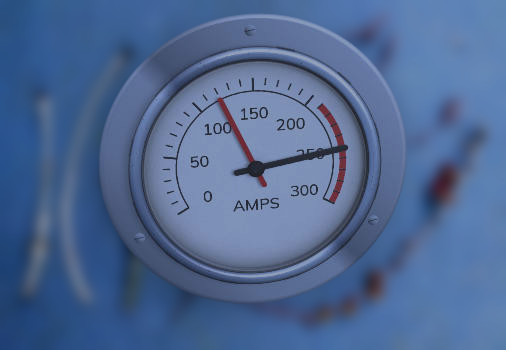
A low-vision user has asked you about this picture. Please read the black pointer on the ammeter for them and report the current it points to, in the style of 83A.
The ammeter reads 250A
